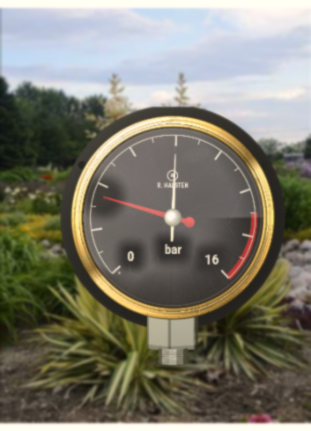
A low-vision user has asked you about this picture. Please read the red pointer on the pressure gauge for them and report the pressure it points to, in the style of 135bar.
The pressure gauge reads 3.5bar
